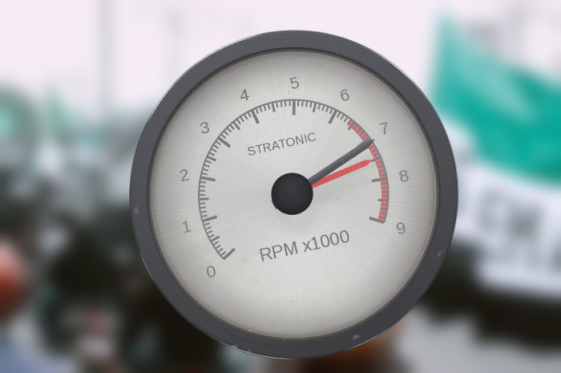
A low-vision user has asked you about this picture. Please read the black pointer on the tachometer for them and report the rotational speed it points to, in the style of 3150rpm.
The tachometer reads 7100rpm
